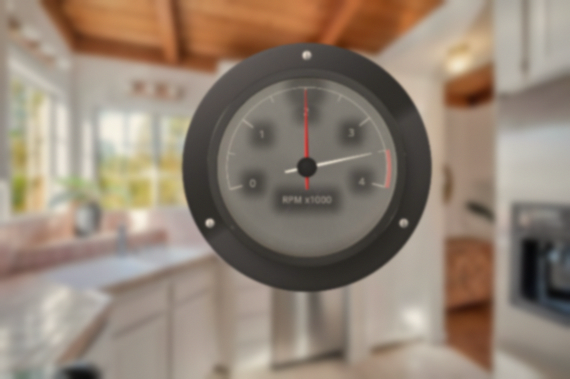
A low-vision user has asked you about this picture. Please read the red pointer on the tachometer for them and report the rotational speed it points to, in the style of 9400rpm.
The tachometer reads 2000rpm
